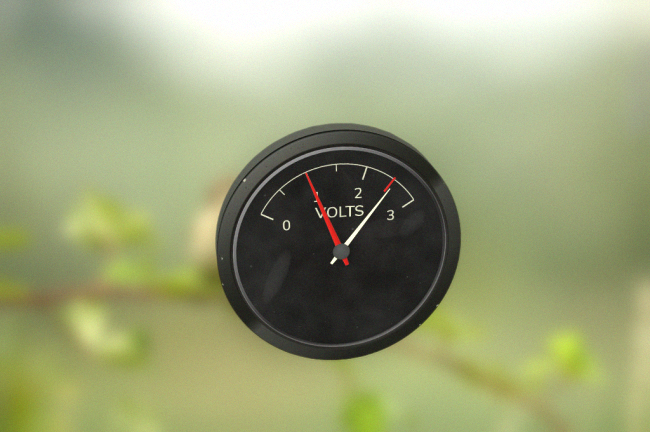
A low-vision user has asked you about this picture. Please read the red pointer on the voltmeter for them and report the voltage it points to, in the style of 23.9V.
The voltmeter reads 1V
